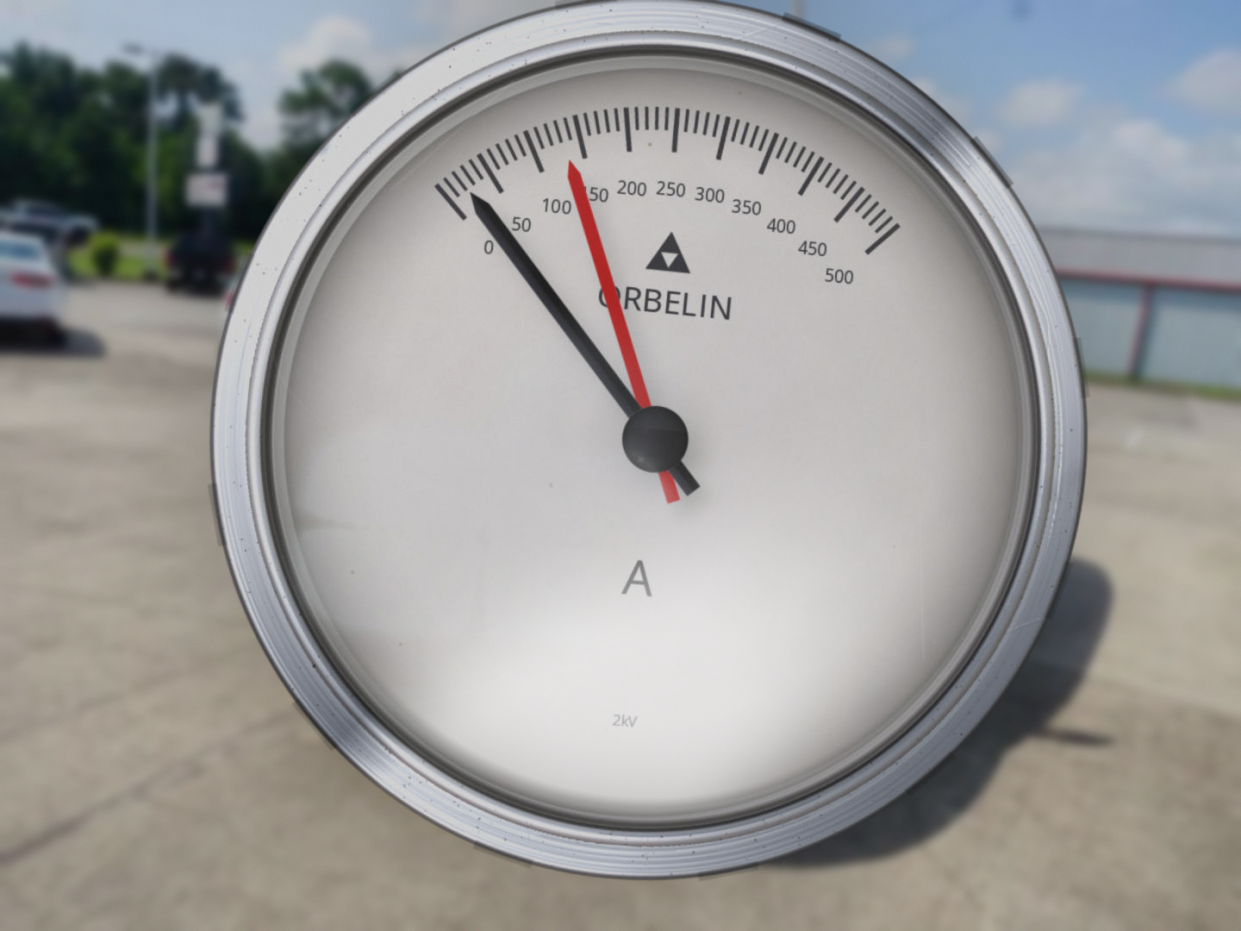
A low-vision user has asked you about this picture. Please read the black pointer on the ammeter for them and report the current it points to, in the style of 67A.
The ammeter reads 20A
